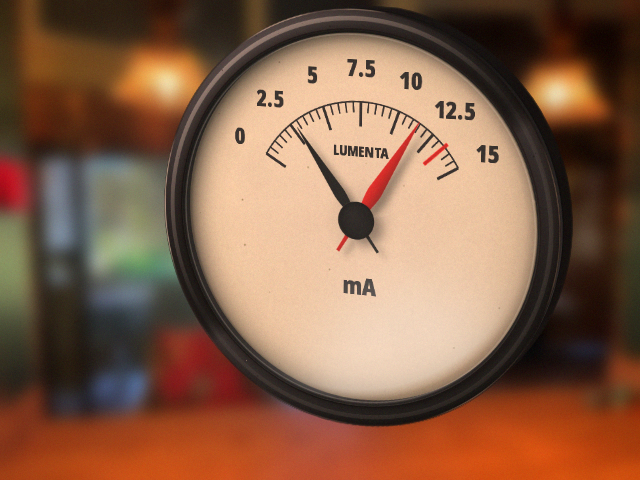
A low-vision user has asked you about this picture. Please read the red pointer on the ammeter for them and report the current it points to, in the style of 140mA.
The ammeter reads 11.5mA
